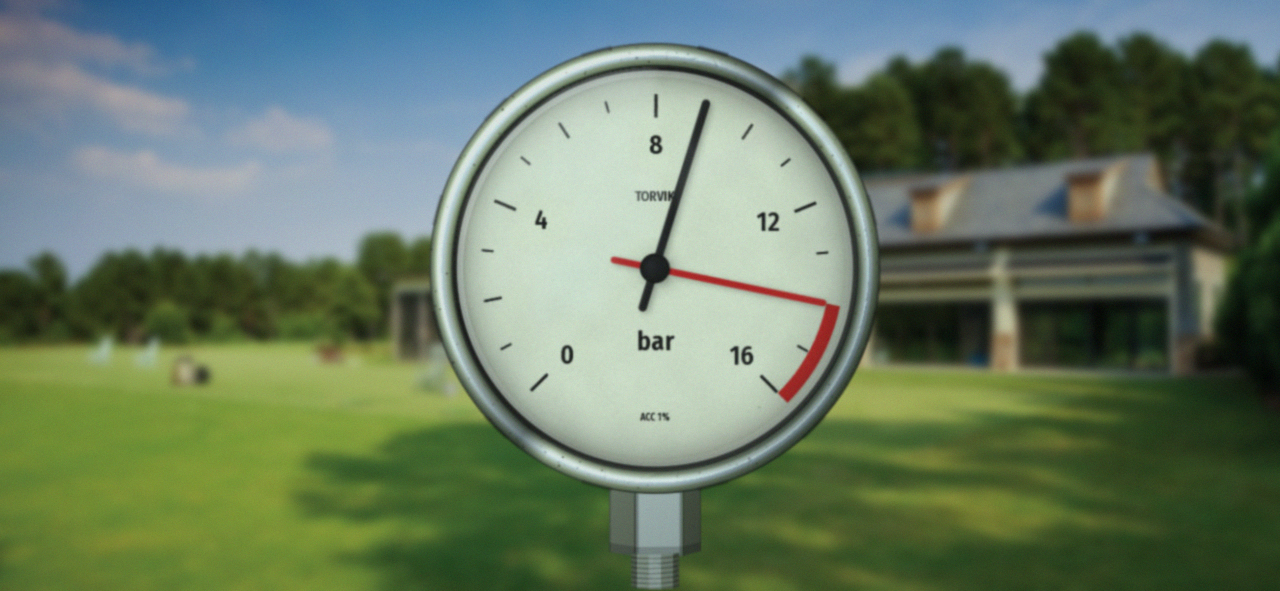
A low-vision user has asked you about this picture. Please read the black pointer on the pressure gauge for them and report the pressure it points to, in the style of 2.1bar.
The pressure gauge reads 9bar
